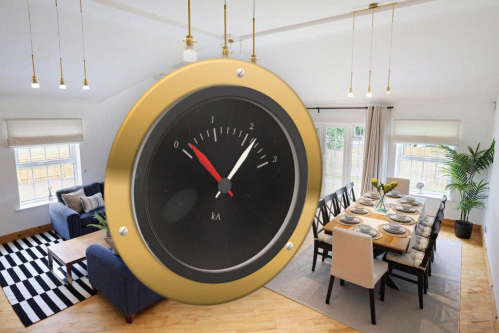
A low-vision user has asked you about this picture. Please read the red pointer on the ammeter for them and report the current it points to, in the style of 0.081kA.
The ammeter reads 0.2kA
